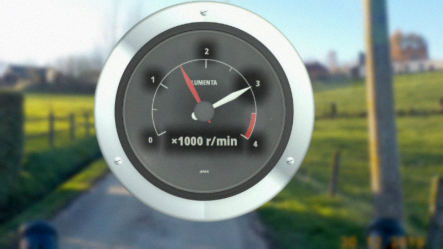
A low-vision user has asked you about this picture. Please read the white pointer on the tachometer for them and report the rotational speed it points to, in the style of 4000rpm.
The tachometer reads 3000rpm
